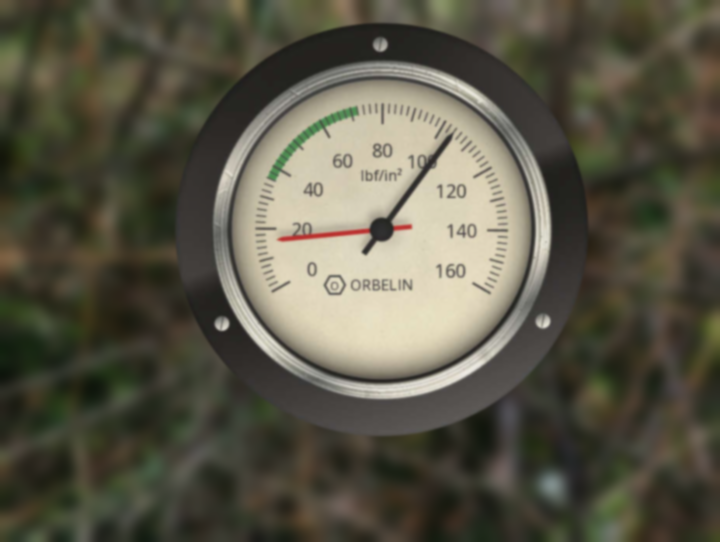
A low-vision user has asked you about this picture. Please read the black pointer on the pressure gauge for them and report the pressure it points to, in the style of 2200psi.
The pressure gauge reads 104psi
